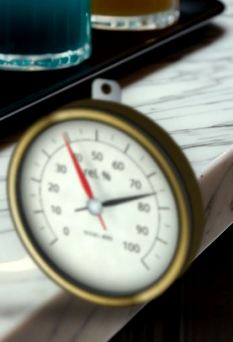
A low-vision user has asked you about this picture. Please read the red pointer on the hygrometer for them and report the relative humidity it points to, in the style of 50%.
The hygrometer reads 40%
